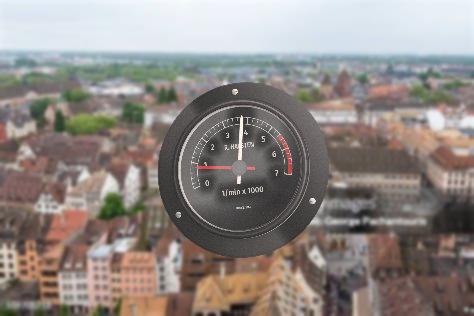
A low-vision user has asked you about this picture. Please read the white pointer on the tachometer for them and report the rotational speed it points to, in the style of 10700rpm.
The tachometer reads 3800rpm
